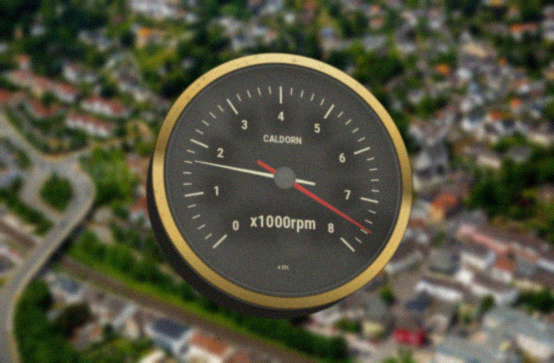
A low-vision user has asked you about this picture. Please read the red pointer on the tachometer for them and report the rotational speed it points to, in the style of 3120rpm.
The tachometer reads 7600rpm
